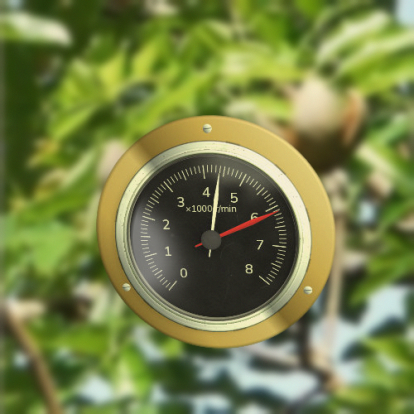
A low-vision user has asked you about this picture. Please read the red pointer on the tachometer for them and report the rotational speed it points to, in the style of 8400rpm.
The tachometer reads 6100rpm
